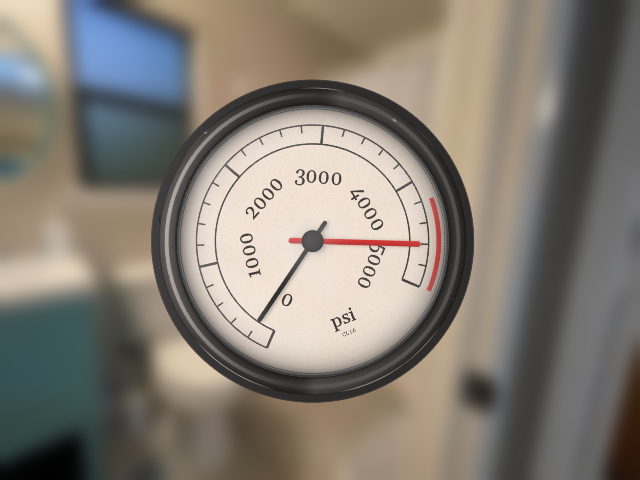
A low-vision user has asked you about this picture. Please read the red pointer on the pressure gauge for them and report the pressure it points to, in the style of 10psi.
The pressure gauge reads 4600psi
